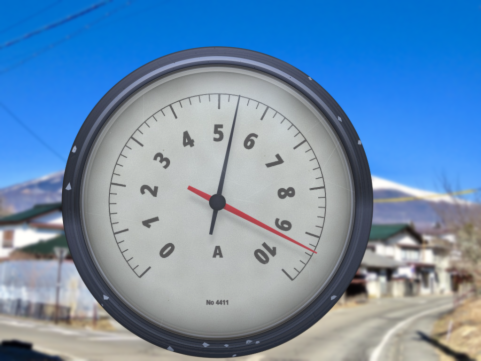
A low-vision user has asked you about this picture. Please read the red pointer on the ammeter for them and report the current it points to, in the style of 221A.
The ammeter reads 9.3A
